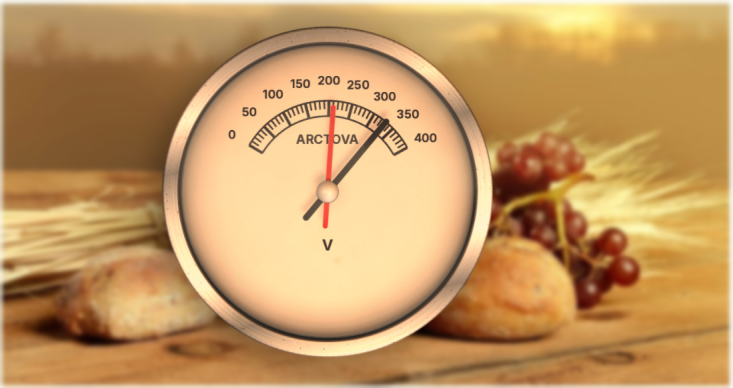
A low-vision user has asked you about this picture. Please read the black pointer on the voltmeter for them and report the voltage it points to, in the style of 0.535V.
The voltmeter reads 330V
